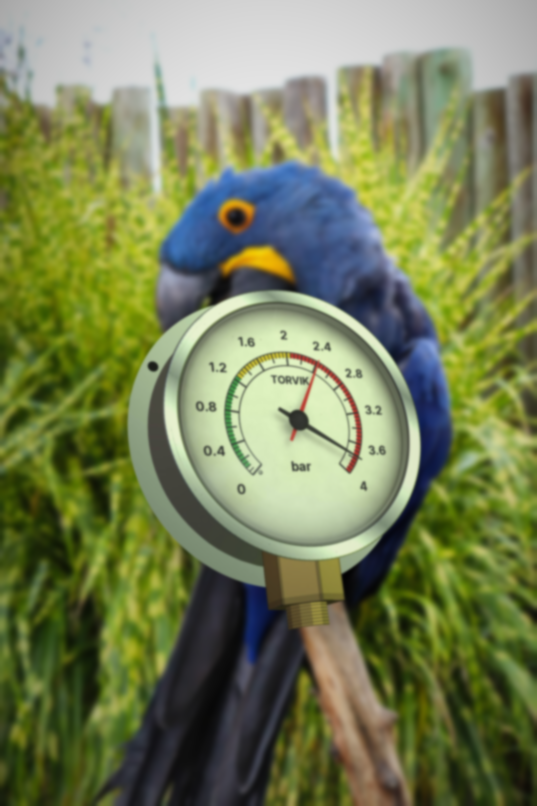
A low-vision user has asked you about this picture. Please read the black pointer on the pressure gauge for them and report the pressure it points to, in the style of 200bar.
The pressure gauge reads 3.8bar
